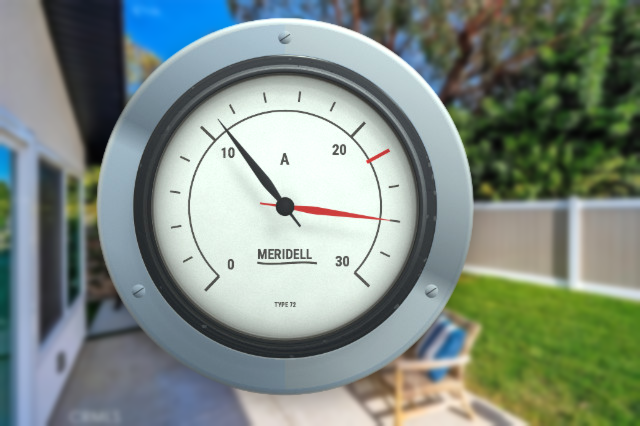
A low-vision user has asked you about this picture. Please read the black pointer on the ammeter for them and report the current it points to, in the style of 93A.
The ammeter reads 11A
